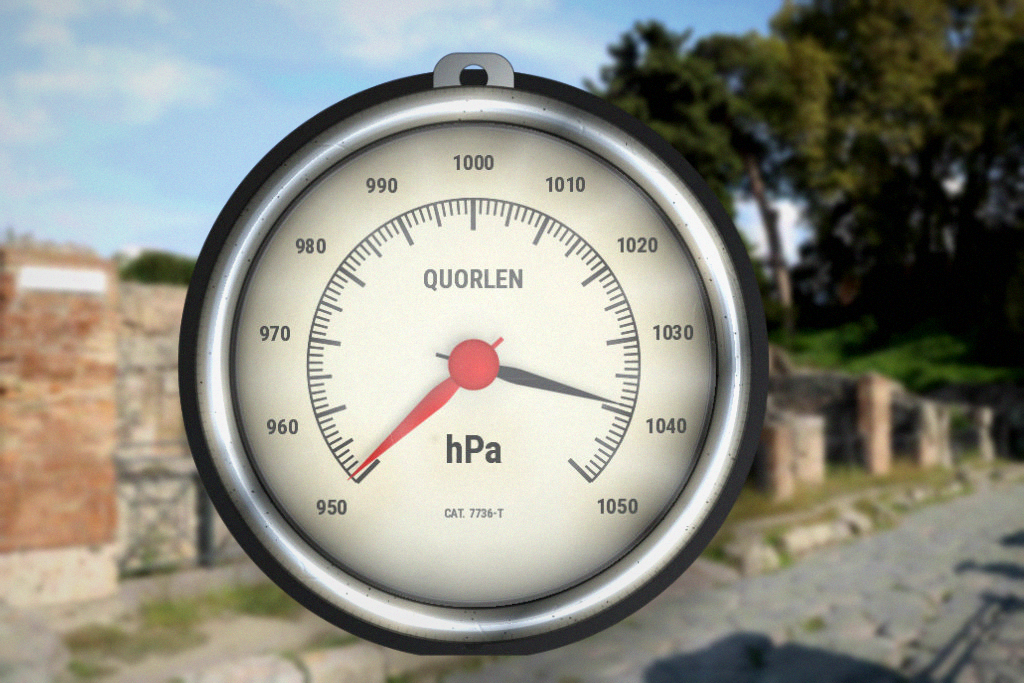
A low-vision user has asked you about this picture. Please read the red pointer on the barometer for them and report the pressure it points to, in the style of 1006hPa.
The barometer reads 951hPa
